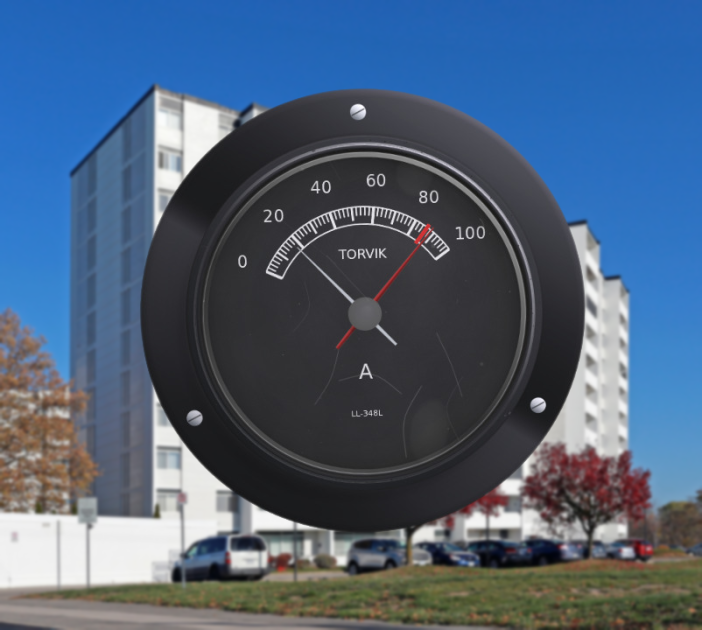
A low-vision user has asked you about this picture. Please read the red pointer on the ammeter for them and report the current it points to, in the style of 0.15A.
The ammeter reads 88A
